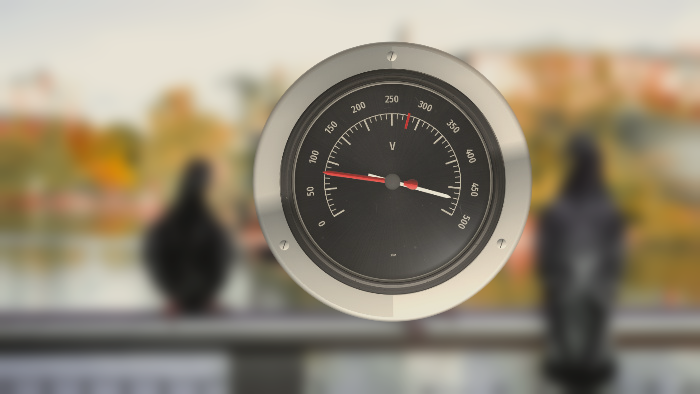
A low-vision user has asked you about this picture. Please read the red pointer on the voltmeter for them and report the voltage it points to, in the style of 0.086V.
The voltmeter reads 80V
